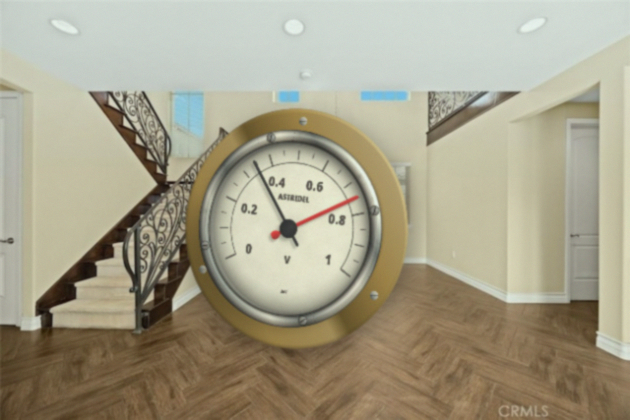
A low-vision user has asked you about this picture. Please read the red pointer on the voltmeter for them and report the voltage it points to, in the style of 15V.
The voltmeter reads 0.75V
